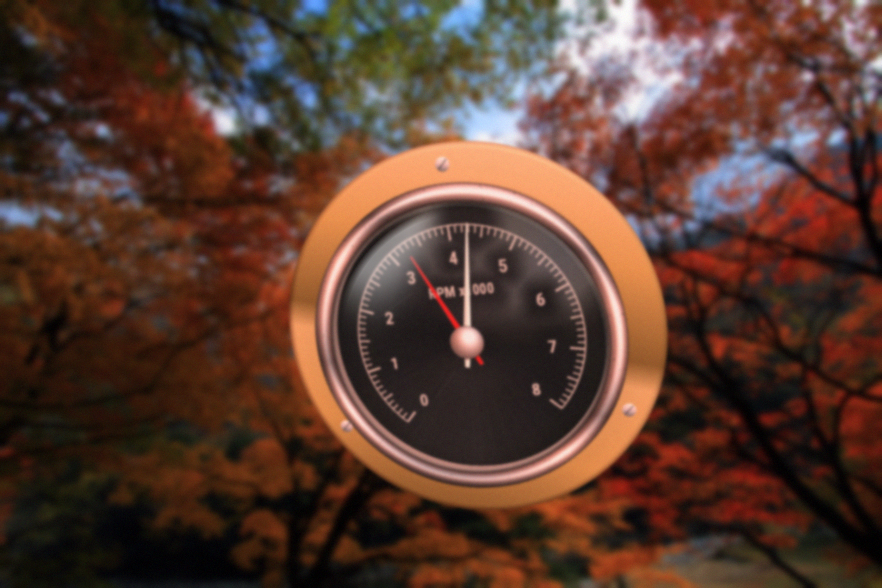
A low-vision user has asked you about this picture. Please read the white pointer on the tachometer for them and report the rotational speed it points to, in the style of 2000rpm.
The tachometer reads 4300rpm
